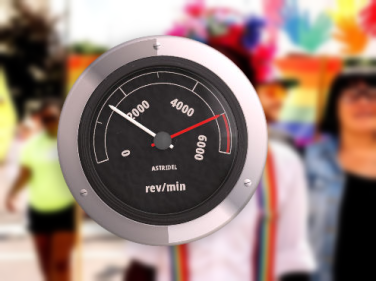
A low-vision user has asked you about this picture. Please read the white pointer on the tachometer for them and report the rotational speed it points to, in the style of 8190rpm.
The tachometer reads 1500rpm
